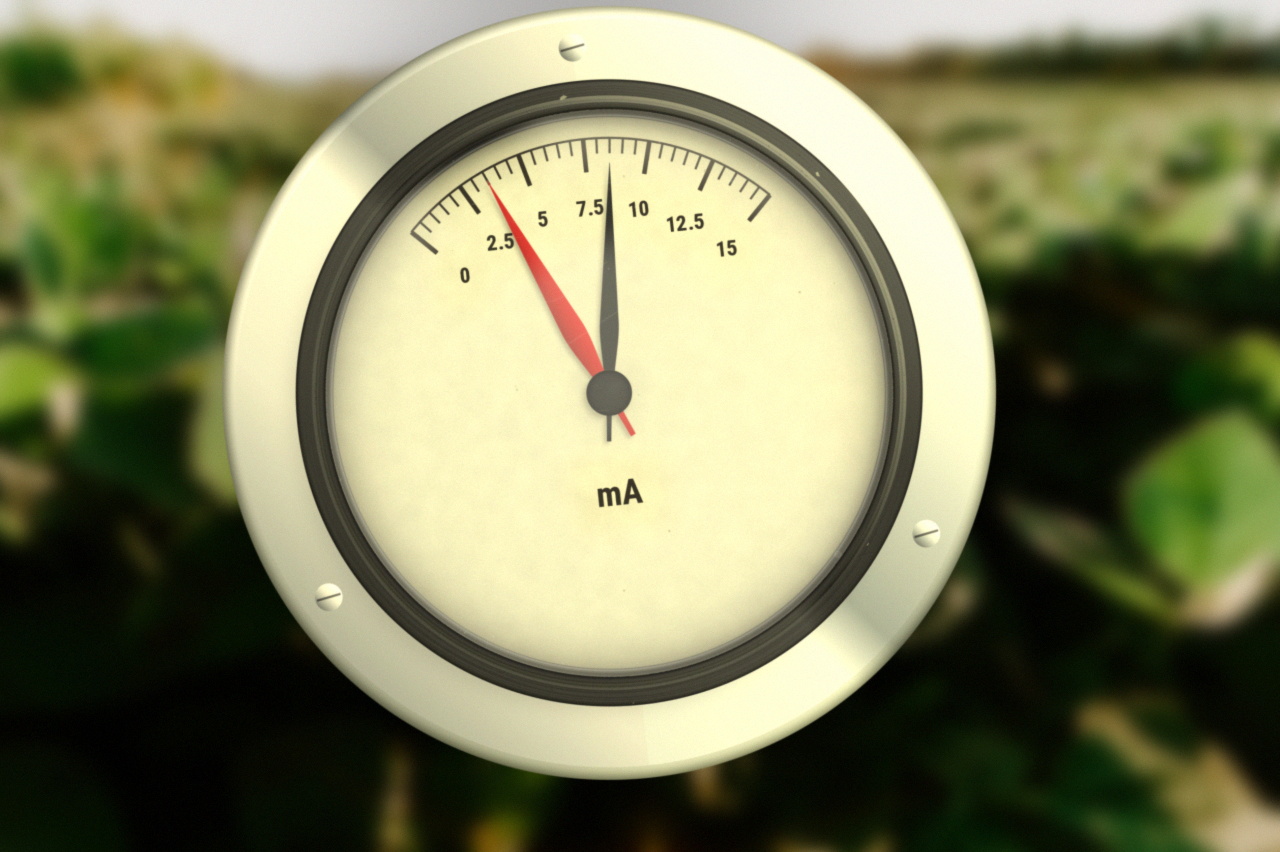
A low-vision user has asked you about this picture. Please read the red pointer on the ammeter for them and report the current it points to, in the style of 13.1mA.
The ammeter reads 3.5mA
